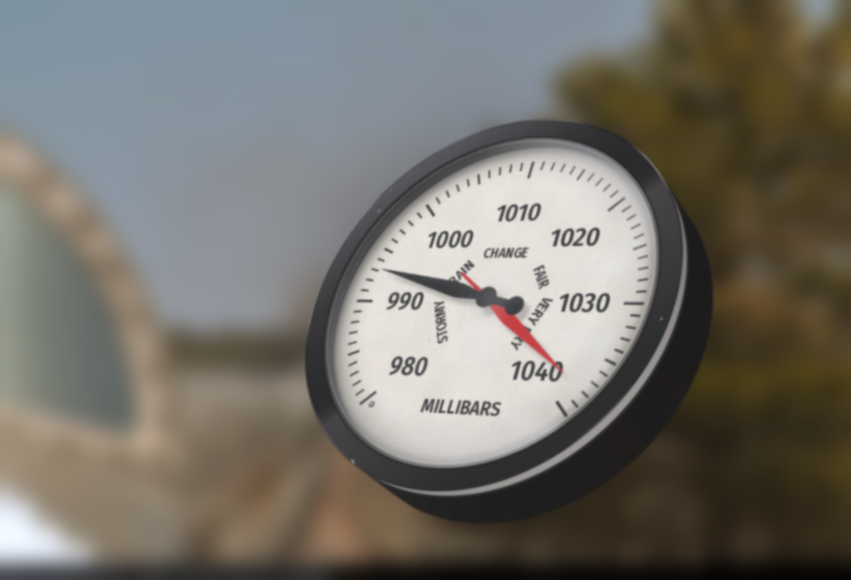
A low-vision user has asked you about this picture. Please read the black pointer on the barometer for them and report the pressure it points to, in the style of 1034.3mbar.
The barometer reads 993mbar
